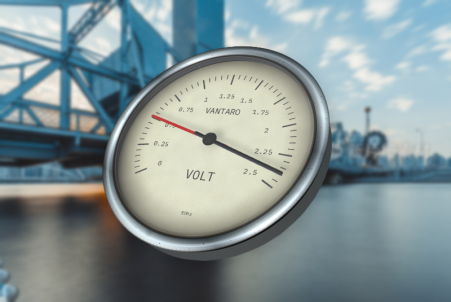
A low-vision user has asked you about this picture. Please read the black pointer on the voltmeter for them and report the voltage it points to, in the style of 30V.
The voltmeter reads 2.4V
